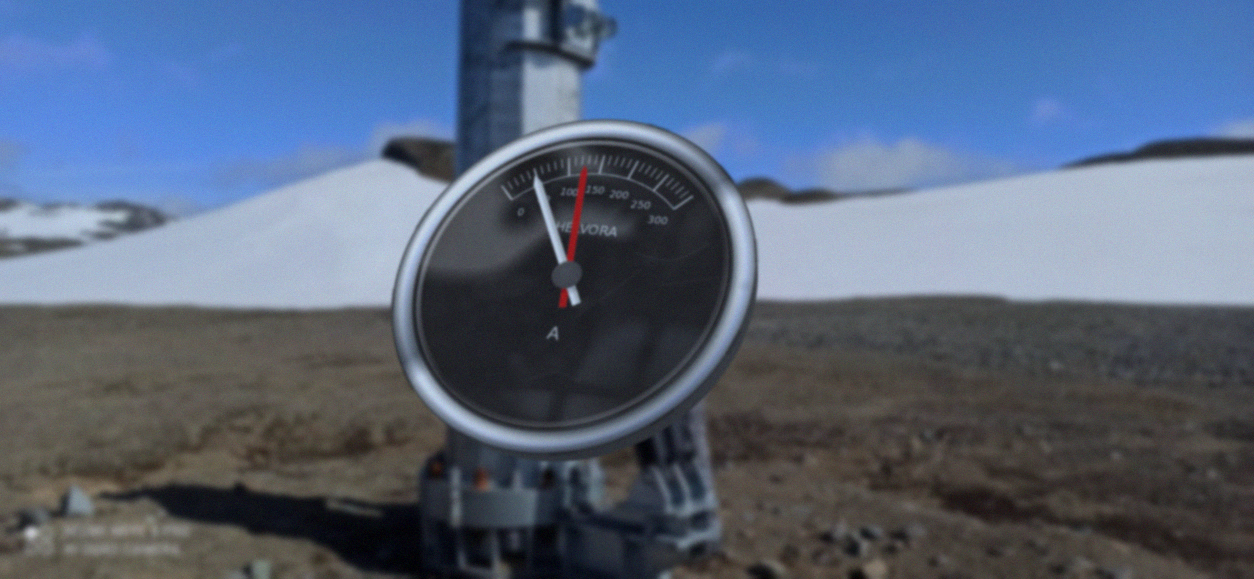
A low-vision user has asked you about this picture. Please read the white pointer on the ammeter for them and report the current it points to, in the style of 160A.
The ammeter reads 50A
